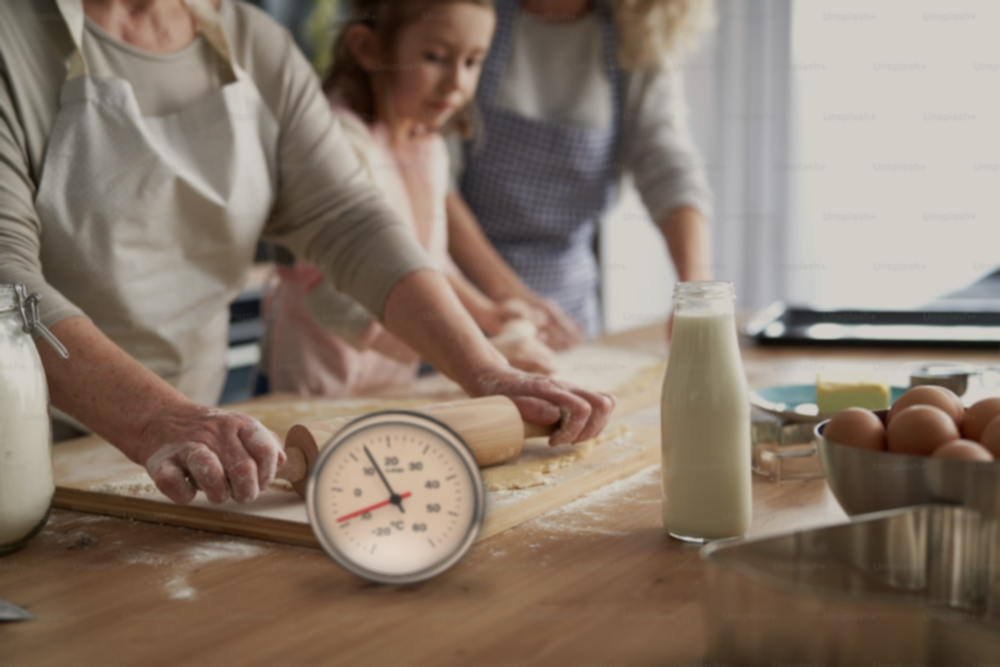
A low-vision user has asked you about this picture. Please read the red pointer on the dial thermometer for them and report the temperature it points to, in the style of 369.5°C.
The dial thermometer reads -8°C
